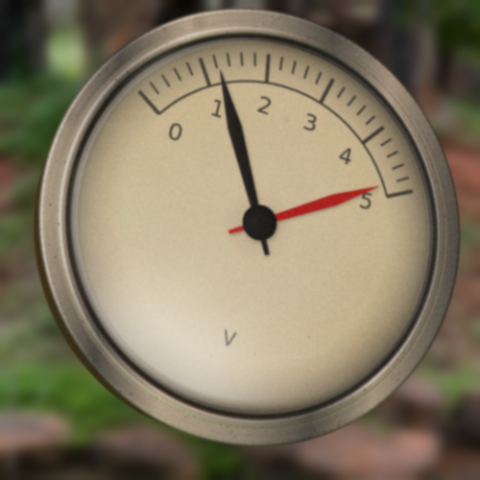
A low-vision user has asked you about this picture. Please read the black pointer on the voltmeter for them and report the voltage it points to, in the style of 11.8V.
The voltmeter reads 1.2V
